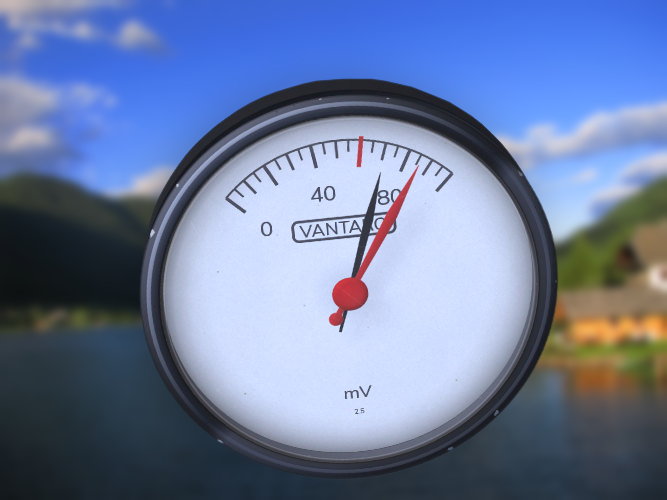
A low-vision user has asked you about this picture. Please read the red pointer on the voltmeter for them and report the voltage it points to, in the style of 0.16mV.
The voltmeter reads 85mV
